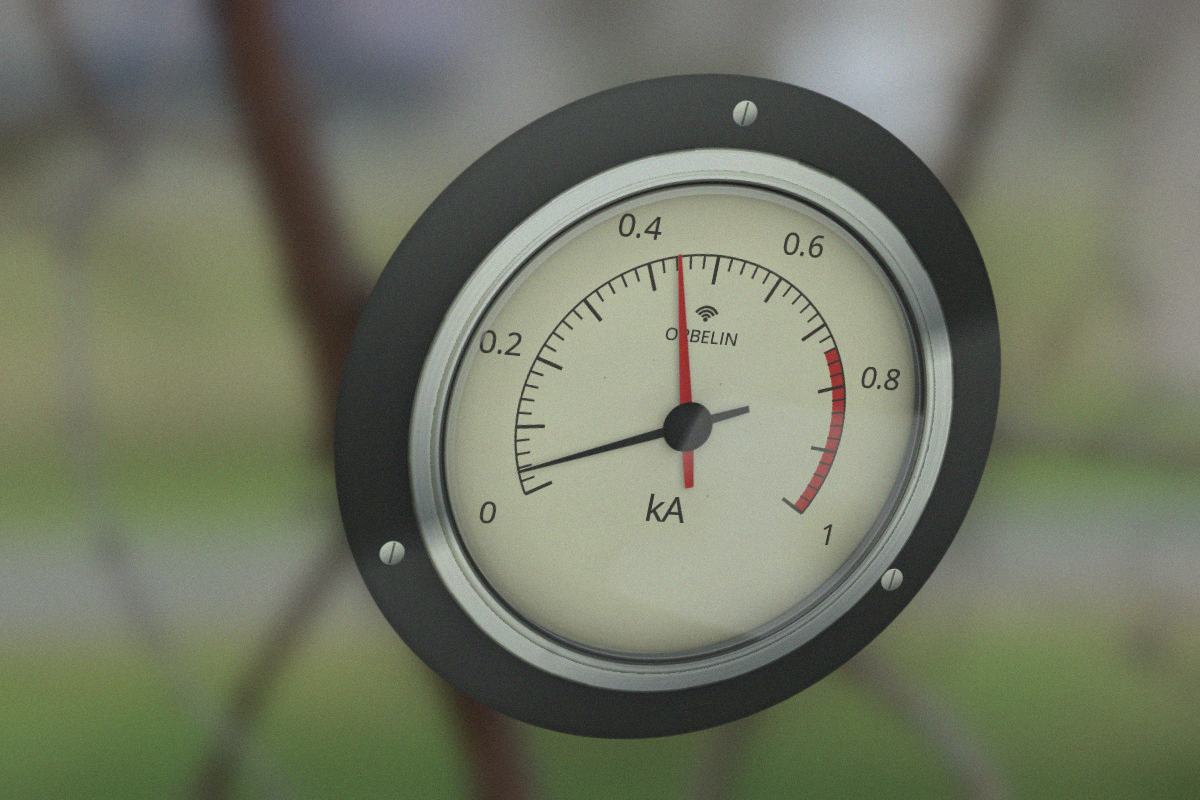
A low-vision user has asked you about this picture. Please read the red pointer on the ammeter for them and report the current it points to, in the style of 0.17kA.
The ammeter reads 0.44kA
